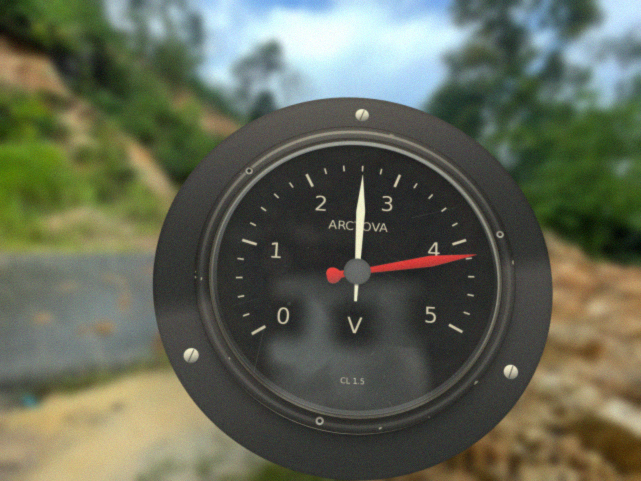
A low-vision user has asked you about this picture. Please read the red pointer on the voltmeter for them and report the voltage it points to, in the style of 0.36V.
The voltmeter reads 4.2V
